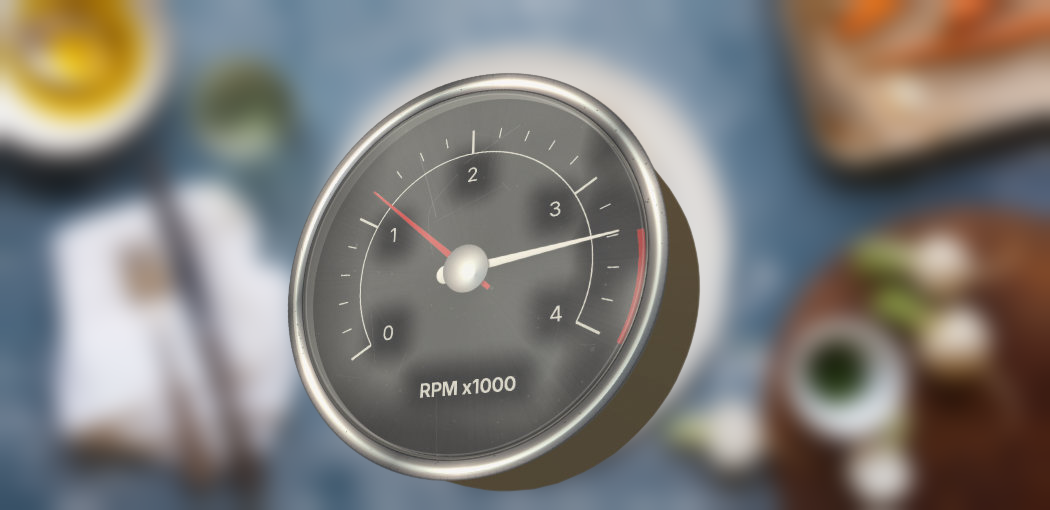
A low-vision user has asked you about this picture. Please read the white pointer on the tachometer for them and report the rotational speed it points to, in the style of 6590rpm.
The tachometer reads 3400rpm
